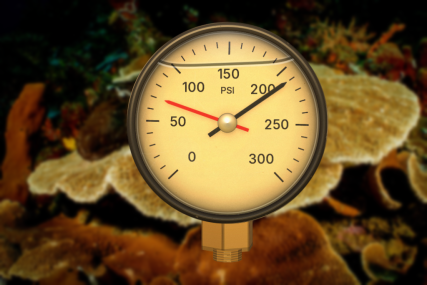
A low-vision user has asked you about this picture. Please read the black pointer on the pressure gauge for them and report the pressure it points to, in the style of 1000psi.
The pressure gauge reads 210psi
